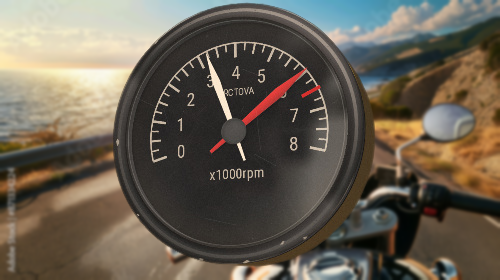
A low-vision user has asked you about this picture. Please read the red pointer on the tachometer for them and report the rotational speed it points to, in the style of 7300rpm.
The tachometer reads 6000rpm
